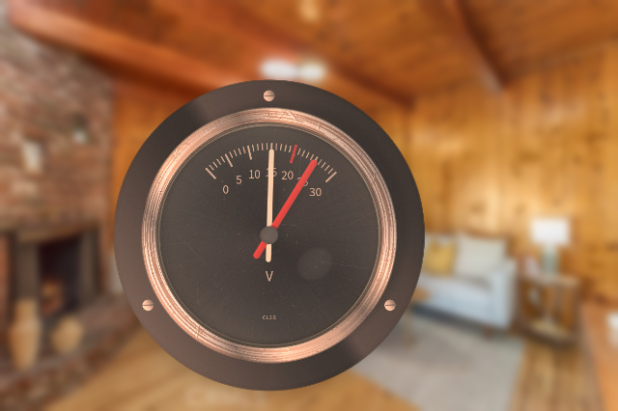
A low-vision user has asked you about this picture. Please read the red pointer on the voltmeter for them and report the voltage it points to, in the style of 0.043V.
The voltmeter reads 25V
